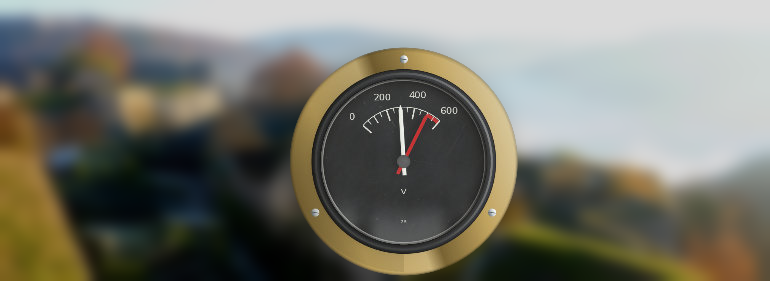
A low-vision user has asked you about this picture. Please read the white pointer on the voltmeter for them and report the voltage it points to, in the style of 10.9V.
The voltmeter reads 300V
